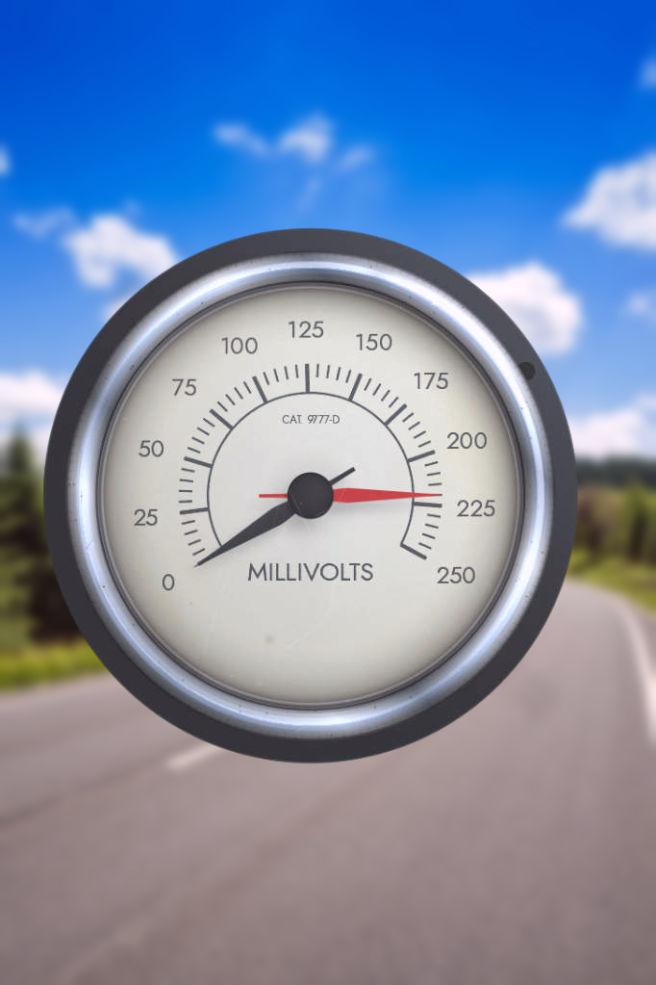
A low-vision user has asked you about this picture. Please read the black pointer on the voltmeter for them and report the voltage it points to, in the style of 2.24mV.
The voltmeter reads 0mV
